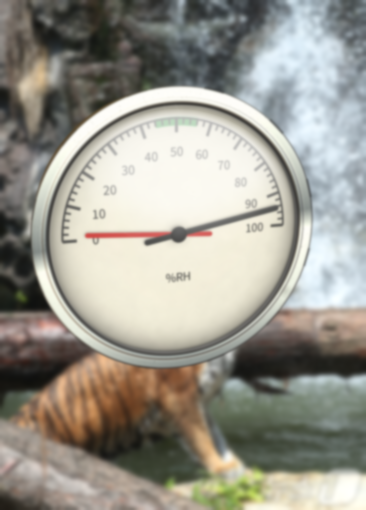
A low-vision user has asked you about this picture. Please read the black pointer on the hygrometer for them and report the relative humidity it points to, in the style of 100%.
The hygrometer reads 94%
